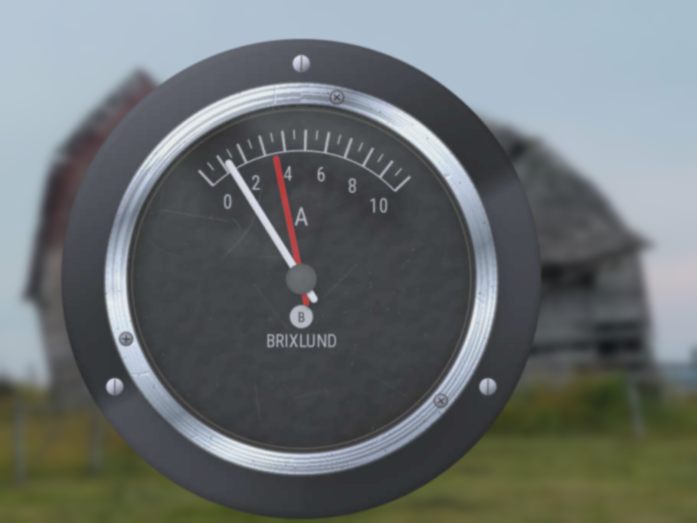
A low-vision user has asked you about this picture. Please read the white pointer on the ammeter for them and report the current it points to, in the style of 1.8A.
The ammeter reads 1.25A
